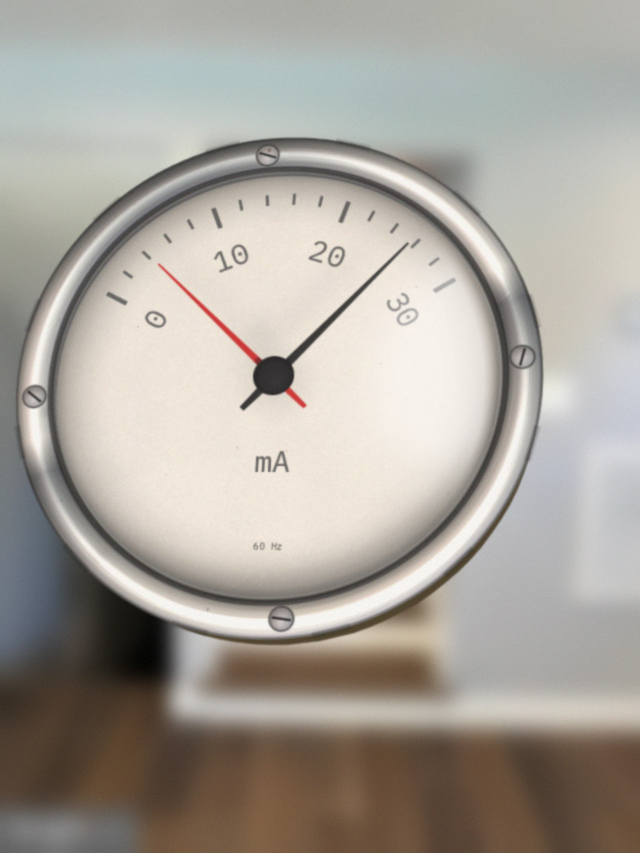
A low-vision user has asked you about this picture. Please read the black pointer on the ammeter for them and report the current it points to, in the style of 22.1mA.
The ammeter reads 26mA
